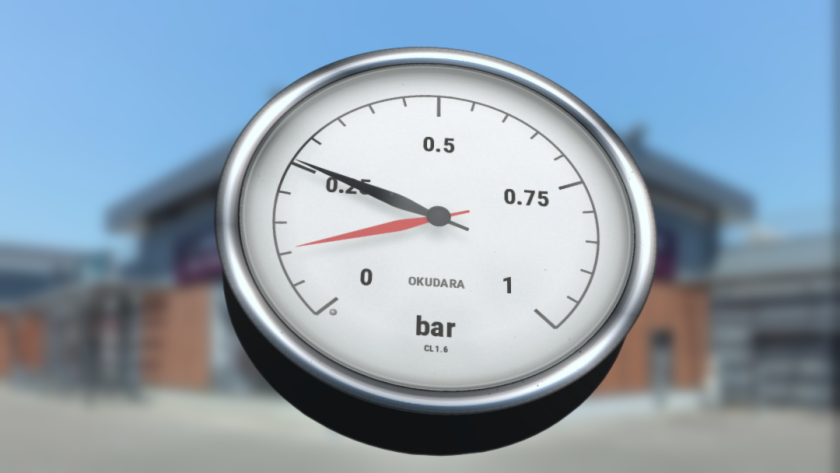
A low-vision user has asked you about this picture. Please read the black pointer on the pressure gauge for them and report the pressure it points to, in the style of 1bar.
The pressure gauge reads 0.25bar
